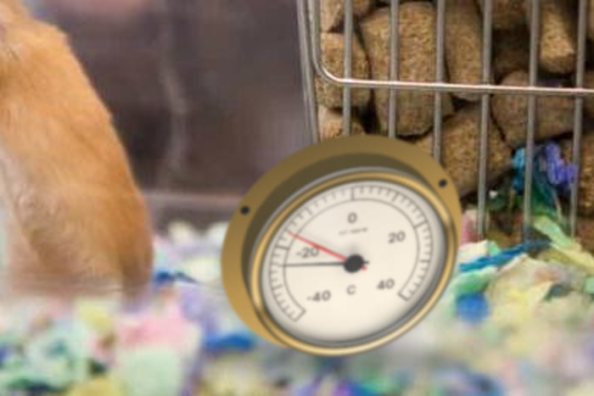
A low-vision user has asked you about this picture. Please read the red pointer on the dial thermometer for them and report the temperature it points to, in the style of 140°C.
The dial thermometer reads -16°C
